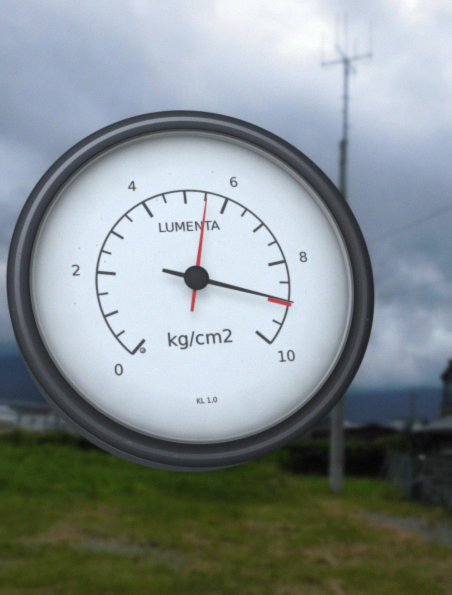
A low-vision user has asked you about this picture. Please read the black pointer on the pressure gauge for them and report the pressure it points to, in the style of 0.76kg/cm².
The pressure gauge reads 9kg/cm²
